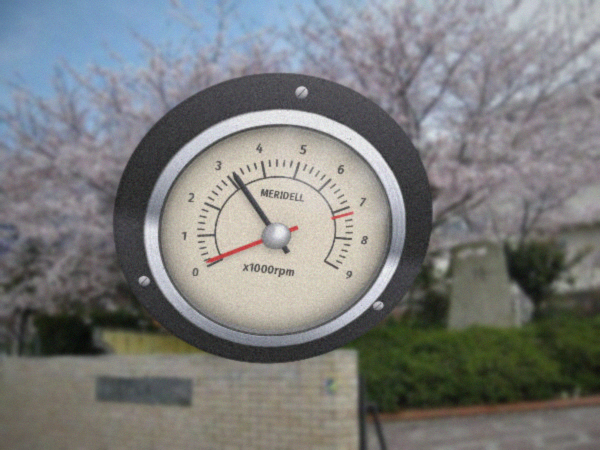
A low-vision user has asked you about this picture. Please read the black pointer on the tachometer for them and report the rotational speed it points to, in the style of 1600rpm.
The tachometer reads 3200rpm
